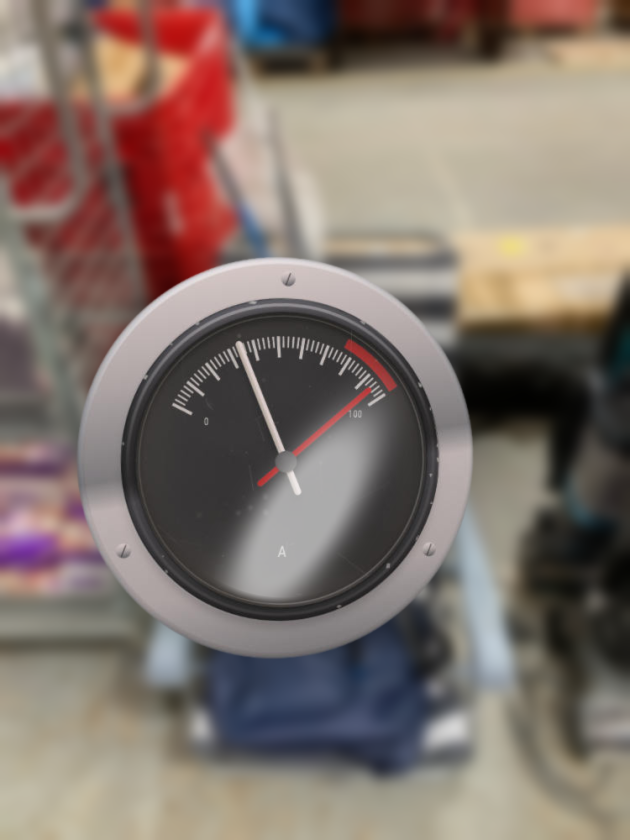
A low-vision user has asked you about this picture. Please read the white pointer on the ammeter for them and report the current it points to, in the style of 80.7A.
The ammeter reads 34A
